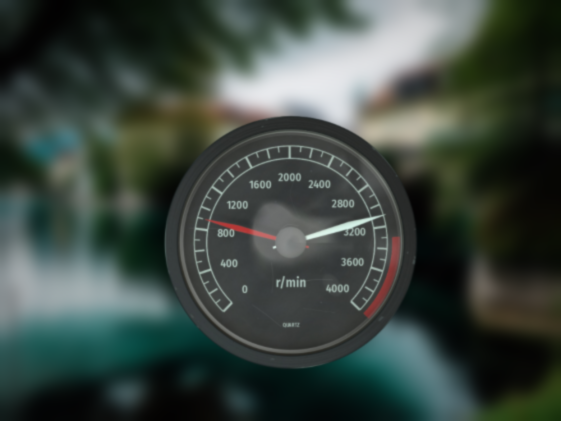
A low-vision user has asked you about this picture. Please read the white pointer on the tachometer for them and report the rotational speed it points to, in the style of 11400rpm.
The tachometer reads 3100rpm
